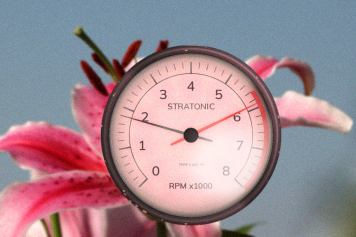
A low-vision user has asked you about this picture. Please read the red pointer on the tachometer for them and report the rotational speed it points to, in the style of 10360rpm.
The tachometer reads 5900rpm
